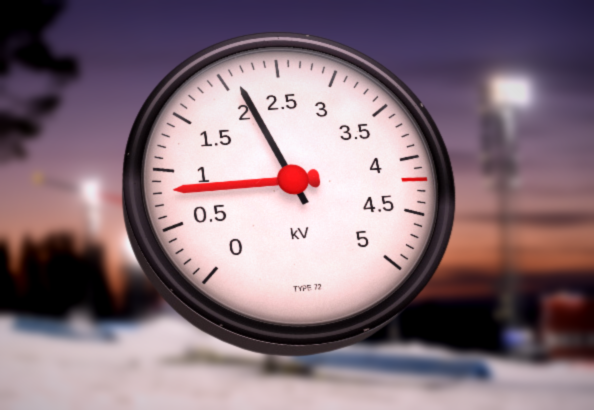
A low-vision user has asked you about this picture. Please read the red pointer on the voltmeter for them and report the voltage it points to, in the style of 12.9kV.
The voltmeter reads 0.8kV
